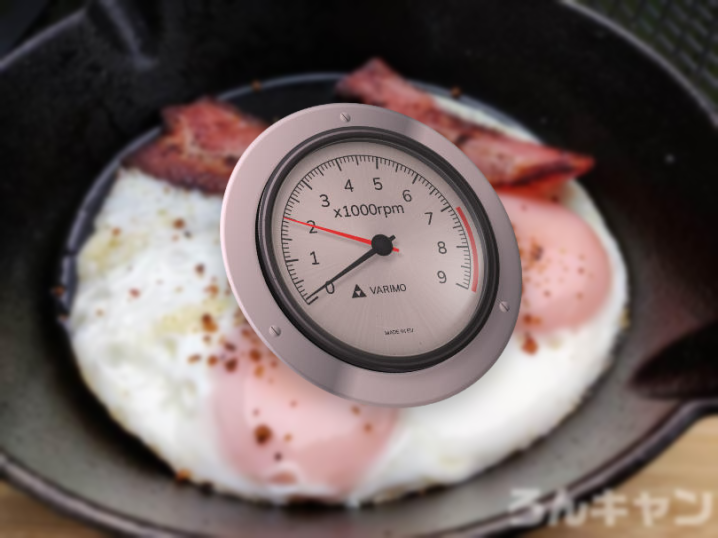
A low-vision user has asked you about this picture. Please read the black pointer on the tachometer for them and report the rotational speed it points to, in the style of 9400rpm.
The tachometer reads 100rpm
